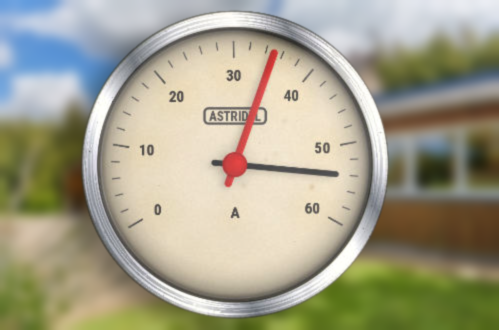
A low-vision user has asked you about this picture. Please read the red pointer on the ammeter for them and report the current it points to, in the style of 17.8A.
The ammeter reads 35A
